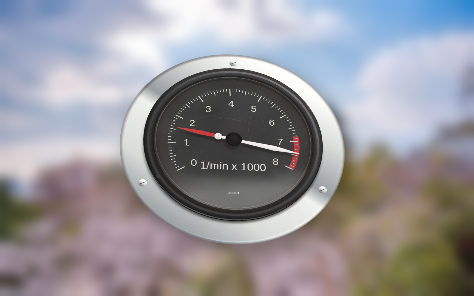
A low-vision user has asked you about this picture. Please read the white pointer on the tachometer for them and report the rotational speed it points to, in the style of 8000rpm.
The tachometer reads 7500rpm
